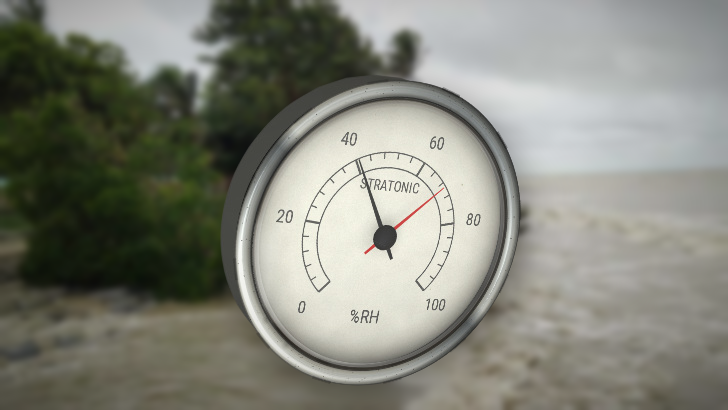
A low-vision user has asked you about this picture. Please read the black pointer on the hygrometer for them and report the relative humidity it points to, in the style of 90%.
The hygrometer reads 40%
